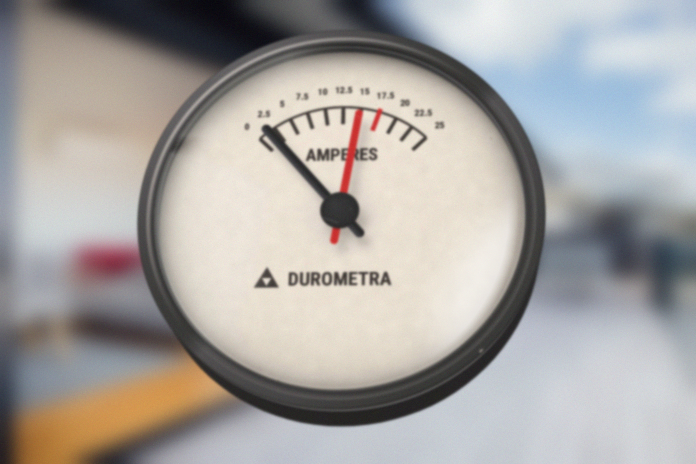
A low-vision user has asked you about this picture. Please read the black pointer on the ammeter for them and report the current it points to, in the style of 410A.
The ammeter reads 1.25A
